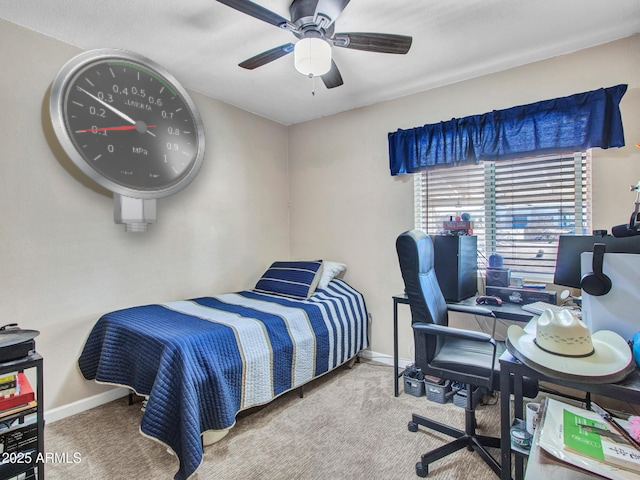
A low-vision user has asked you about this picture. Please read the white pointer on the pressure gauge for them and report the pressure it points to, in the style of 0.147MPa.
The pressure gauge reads 0.25MPa
